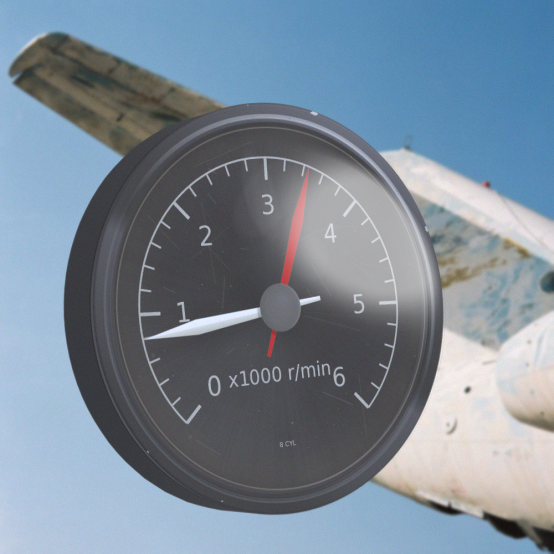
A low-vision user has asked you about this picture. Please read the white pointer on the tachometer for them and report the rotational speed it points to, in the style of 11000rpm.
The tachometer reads 800rpm
